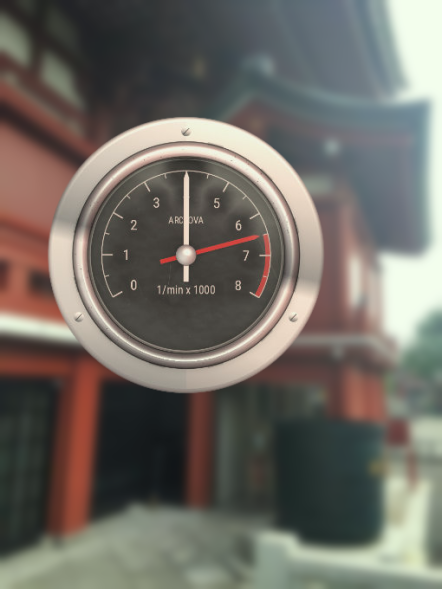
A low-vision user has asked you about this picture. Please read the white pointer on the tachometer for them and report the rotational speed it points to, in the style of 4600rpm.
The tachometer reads 4000rpm
